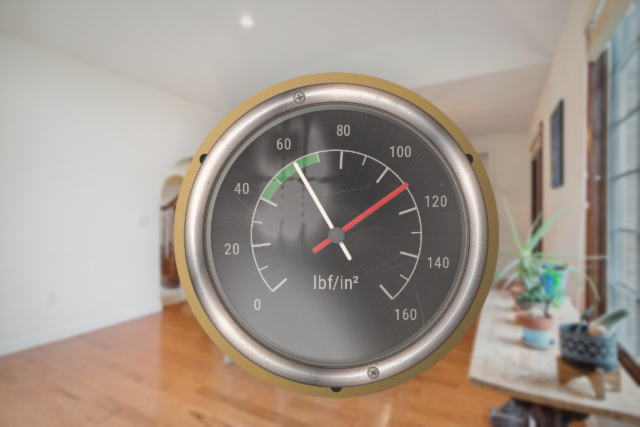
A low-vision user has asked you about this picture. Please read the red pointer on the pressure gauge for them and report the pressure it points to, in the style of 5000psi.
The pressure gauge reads 110psi
